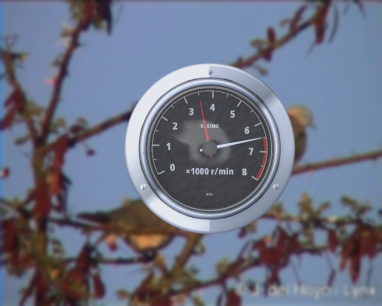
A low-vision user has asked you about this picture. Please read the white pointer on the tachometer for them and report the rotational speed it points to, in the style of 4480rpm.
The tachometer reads 6500rpm
